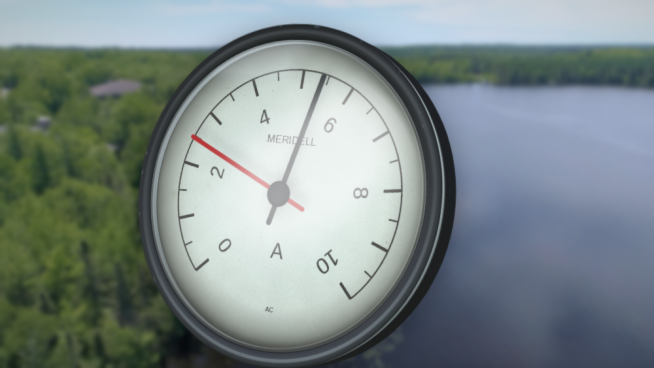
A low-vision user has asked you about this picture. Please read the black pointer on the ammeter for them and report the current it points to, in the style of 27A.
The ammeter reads 5.5A
